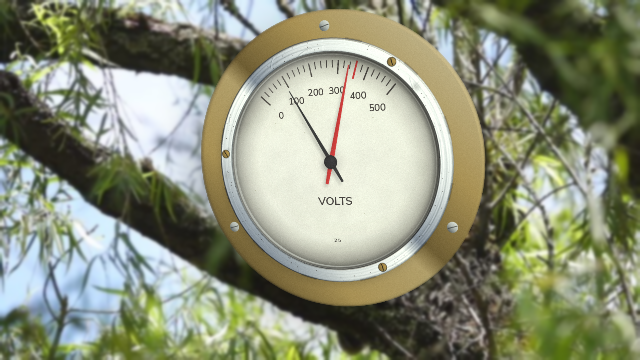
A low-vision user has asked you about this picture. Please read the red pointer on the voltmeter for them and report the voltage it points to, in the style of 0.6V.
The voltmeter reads 340V
